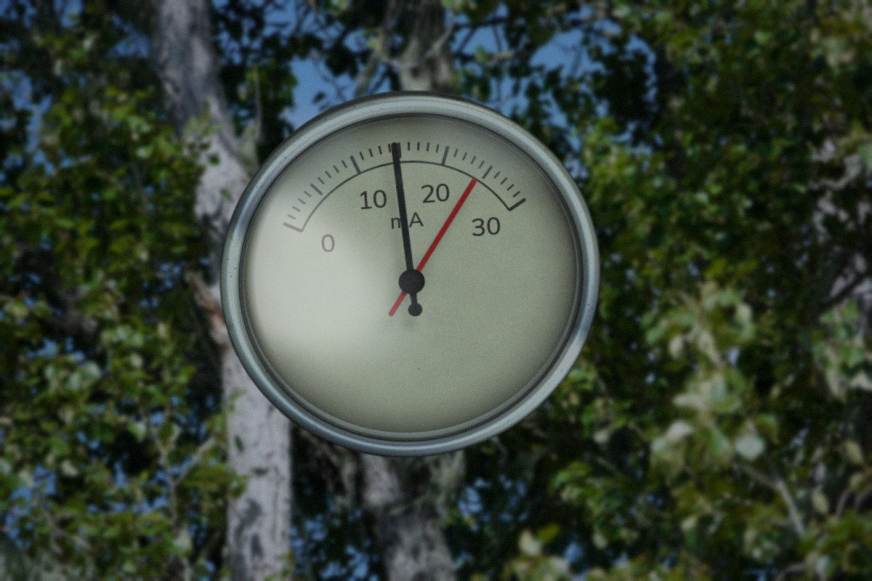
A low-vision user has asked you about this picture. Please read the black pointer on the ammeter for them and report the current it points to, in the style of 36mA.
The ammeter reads 14.5mA
